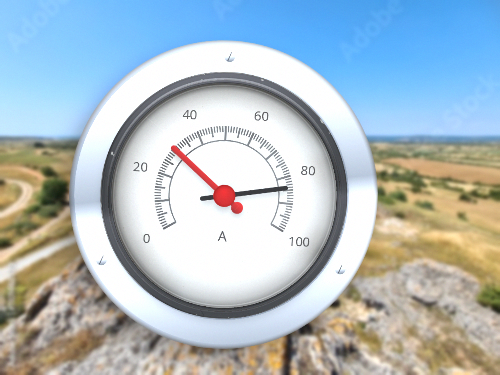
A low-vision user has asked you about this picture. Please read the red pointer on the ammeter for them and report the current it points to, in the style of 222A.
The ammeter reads 30A
